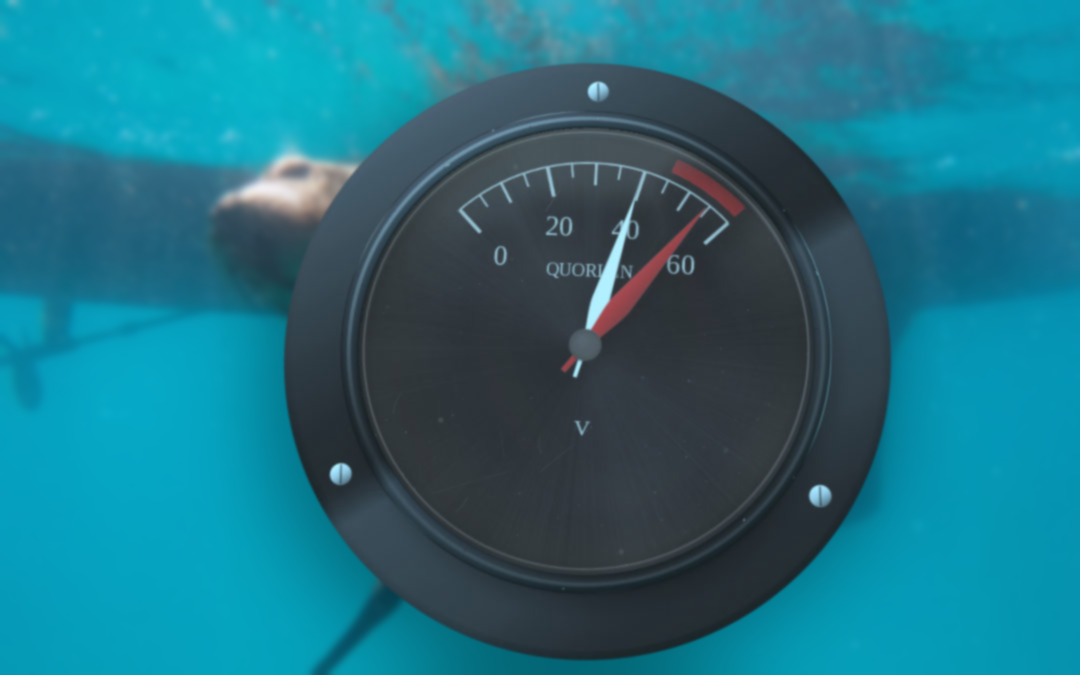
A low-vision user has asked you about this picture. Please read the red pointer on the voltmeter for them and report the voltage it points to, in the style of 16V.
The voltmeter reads 55V
